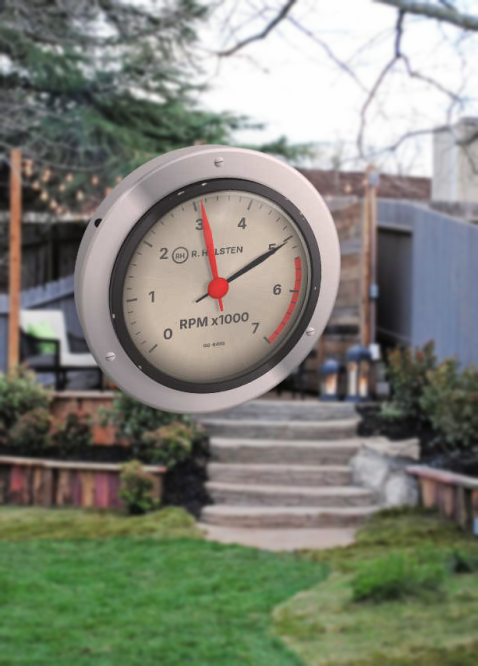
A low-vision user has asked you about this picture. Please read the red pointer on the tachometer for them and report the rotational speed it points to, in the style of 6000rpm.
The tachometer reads 3100rpm
